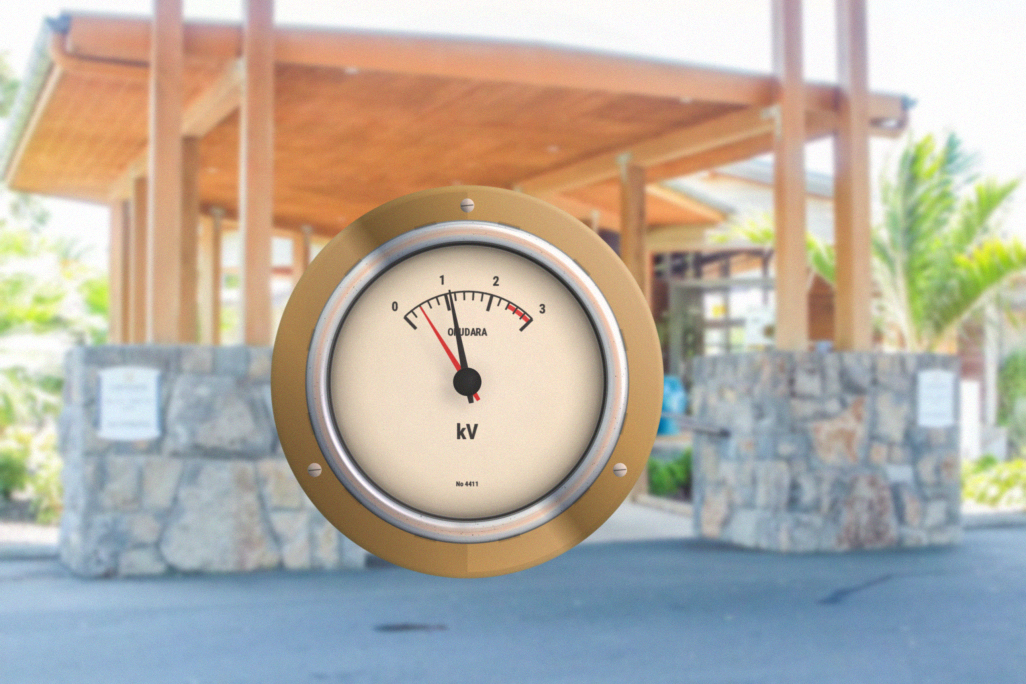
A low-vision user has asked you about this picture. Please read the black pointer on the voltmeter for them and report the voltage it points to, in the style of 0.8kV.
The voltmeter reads 1.1kV
